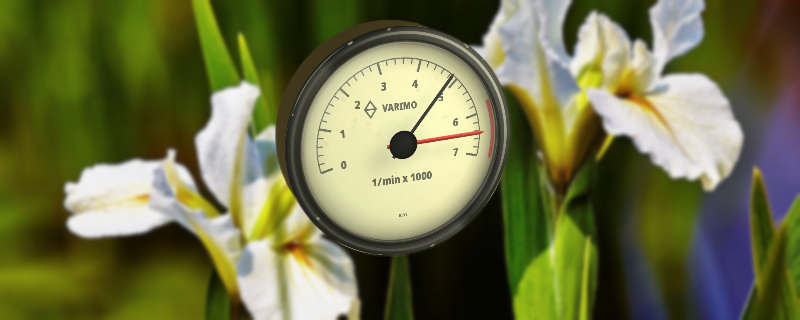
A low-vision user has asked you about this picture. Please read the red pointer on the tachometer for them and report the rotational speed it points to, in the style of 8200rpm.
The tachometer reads 6400rpm
